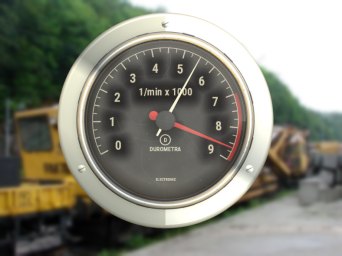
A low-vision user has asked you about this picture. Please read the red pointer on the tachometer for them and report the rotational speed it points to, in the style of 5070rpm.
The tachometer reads 8625rpm
